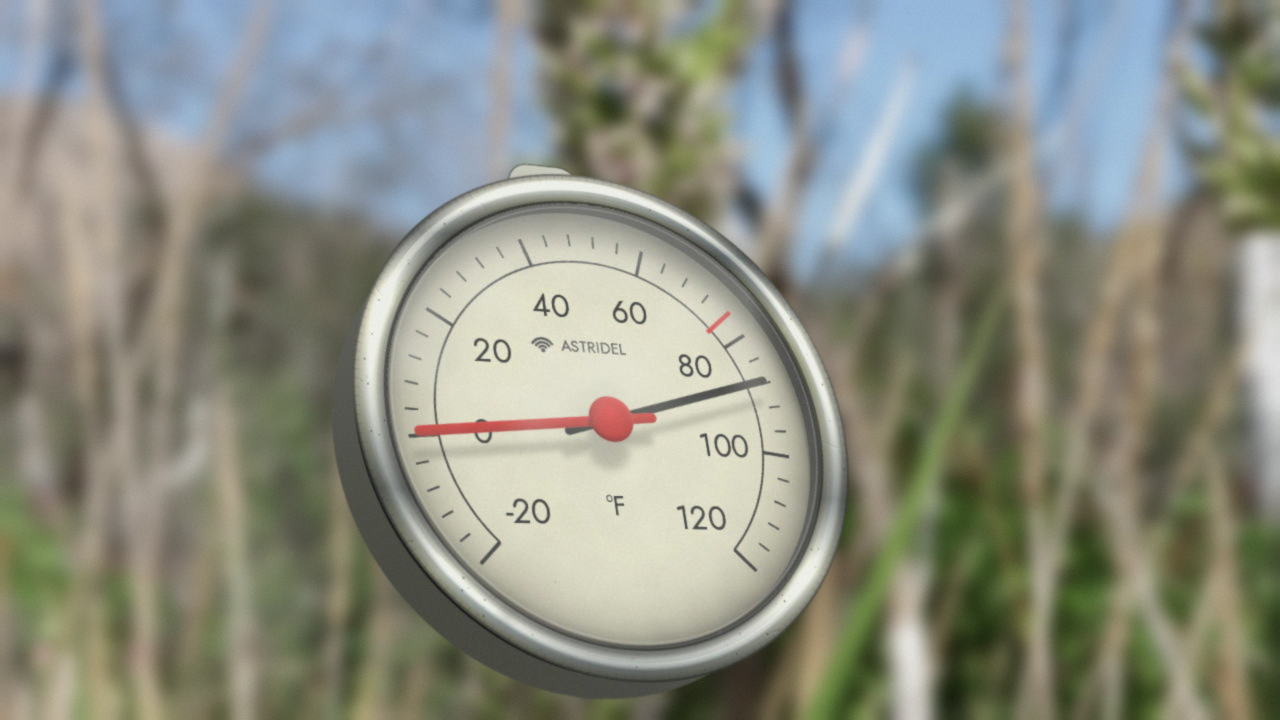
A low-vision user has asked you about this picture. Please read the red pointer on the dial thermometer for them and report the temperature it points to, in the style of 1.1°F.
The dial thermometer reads 0°F
